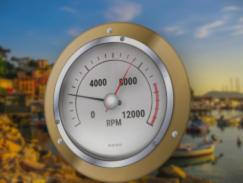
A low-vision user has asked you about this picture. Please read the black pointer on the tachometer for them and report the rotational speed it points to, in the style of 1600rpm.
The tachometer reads 2000rpm
